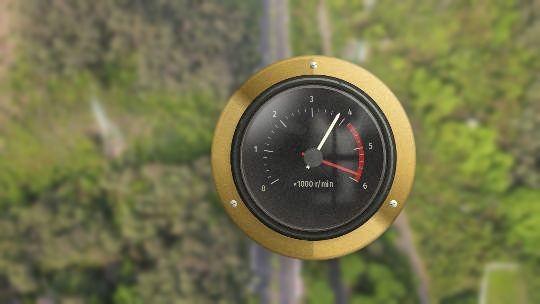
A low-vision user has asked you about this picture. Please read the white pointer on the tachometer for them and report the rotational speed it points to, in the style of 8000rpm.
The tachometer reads 3800rpm
